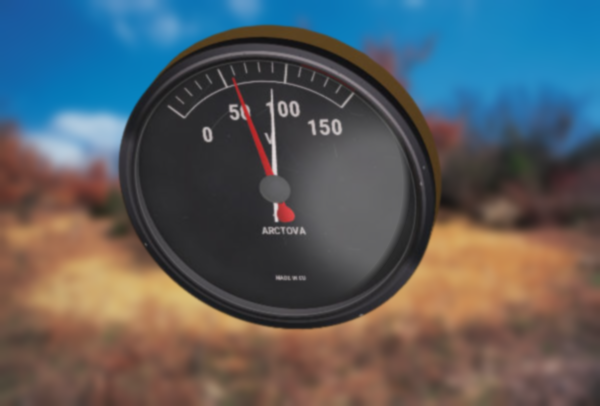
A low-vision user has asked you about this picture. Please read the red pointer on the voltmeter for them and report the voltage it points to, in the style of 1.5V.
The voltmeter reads 60V
